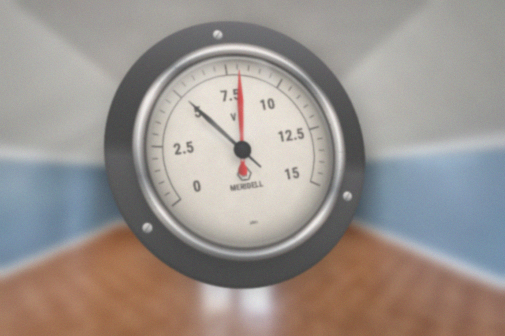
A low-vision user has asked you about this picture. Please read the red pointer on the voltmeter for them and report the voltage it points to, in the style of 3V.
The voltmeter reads 8V
